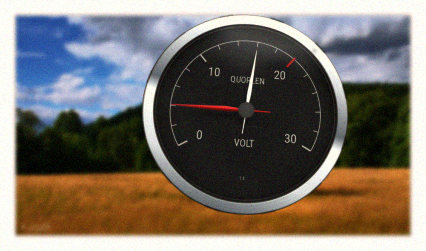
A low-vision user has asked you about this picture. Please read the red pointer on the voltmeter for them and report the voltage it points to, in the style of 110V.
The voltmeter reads 4V
